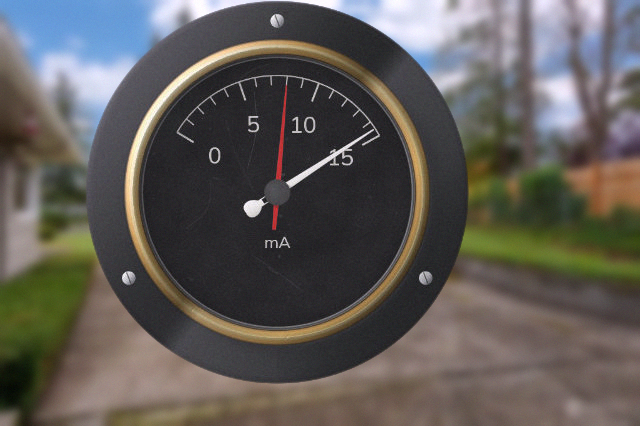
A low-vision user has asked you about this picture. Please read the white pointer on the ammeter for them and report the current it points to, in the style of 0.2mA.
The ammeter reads 14.5mA
